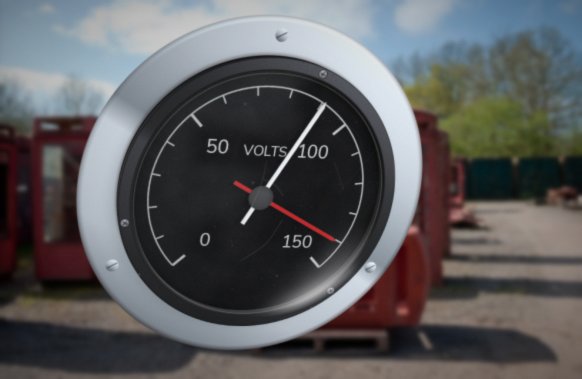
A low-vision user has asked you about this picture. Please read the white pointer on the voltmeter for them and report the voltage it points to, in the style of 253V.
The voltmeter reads 90V
